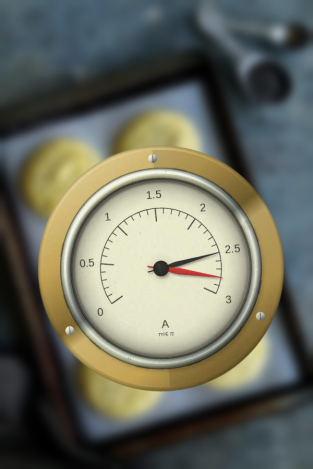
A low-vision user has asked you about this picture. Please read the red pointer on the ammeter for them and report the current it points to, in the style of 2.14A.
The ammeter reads 2.8A
